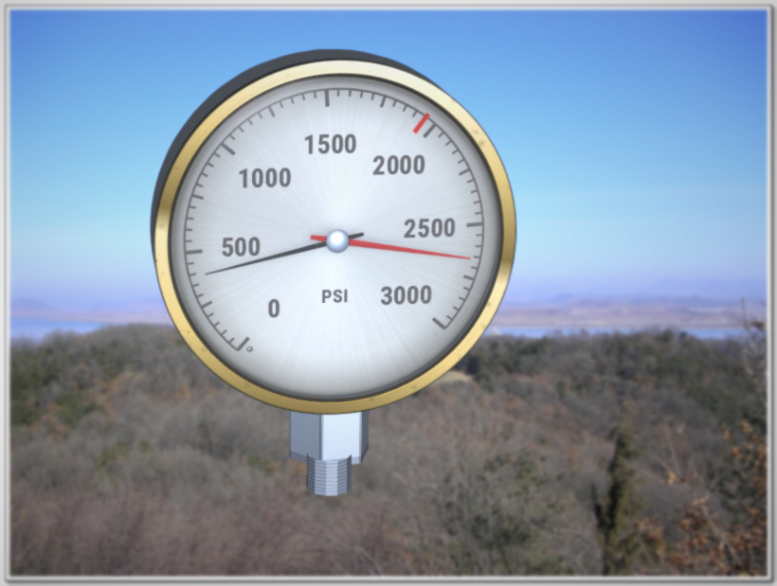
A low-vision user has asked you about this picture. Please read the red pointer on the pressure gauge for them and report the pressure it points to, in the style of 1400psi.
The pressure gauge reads 2650psi
